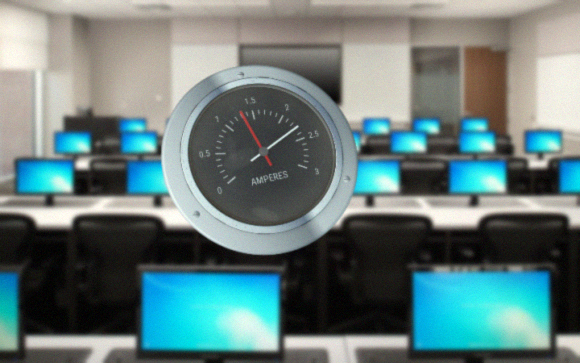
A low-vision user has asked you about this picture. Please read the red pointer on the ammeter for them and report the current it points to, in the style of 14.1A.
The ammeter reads 1.3A
